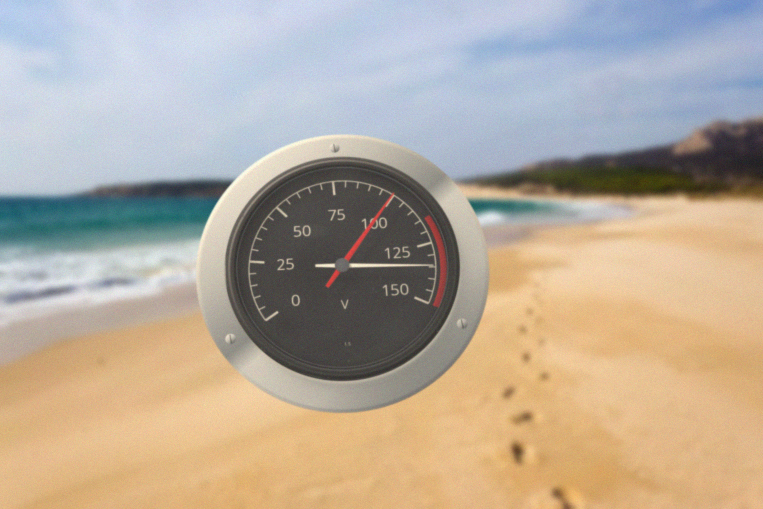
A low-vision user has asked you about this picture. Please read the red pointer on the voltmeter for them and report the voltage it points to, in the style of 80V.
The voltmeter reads 100V
